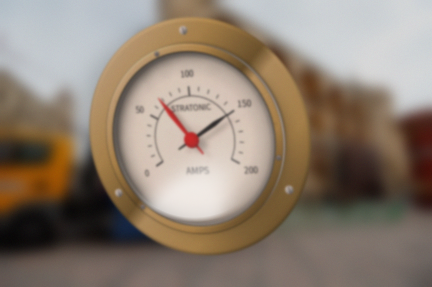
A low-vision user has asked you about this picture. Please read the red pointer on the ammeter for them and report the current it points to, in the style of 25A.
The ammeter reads 70A
